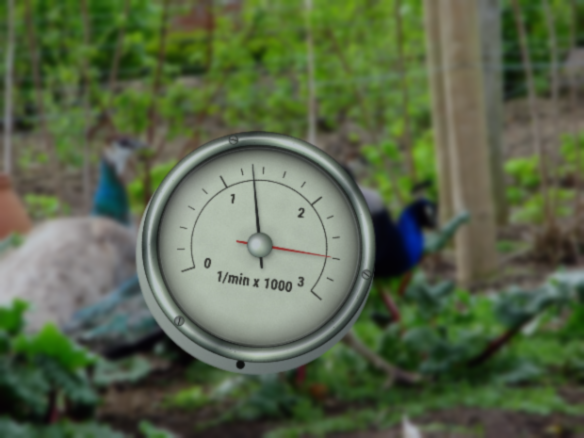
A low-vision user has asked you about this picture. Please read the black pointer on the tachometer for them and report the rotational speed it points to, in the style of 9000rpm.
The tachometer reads 1300rpm
